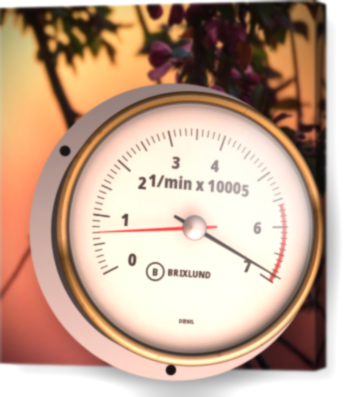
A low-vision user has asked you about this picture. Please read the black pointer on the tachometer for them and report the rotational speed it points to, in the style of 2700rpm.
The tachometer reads 6900rpm
